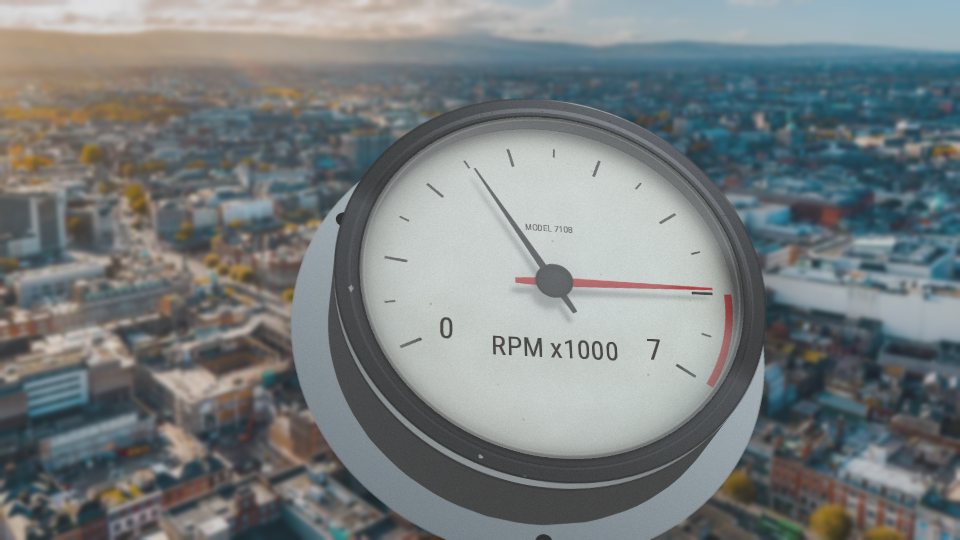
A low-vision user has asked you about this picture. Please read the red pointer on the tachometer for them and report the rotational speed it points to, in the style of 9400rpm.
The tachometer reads 6000rpm
